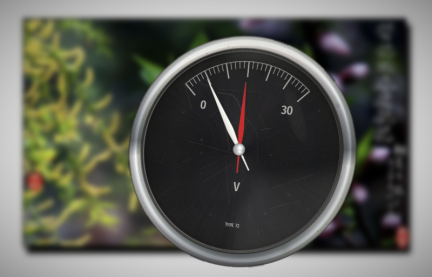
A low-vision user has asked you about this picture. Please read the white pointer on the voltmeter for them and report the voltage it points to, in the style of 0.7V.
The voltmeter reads 5V
